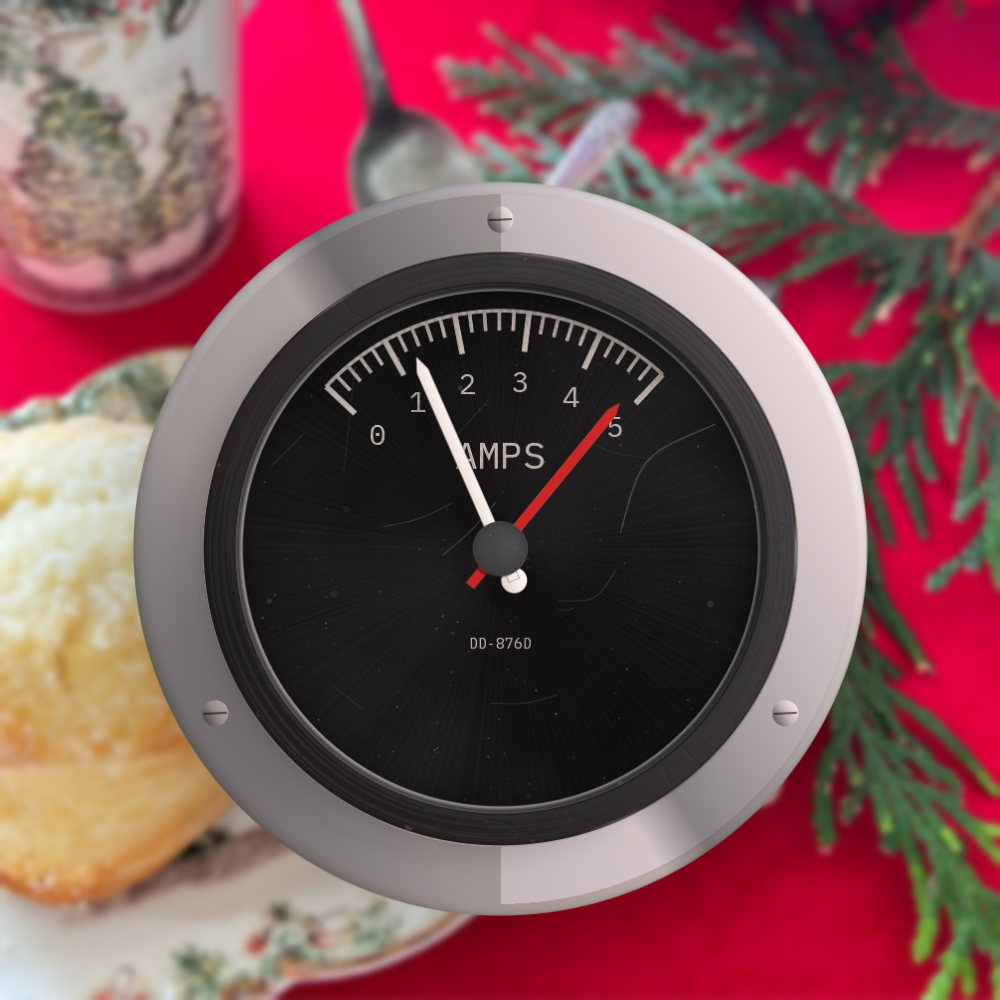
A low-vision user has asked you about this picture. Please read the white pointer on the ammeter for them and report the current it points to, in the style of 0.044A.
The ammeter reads 1.3A
